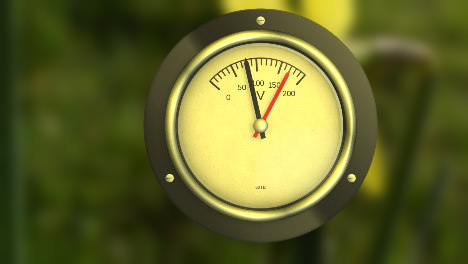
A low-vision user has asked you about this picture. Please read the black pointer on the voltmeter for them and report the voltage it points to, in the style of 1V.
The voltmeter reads 80V
